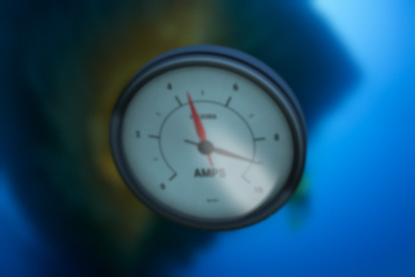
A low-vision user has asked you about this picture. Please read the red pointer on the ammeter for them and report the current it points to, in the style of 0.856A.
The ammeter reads 4.5A
